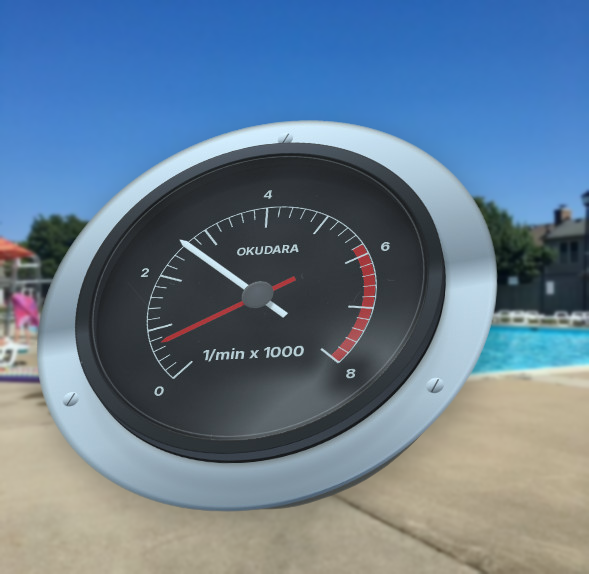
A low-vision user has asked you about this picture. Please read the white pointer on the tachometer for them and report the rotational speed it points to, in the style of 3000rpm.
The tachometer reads 2600rpm
